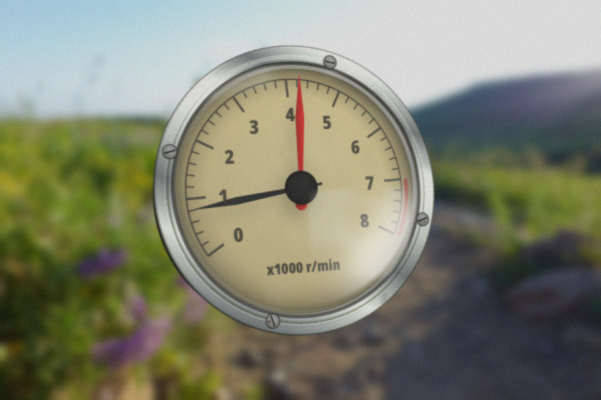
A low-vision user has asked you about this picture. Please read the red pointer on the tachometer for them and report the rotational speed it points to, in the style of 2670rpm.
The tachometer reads 4200rpm
